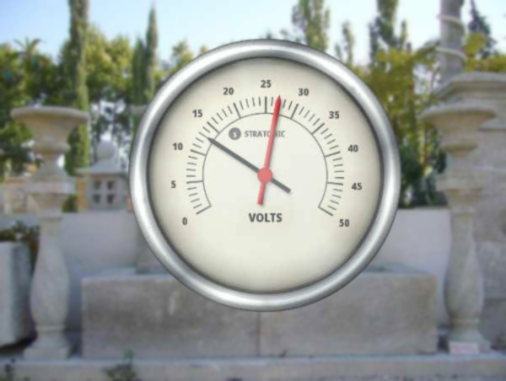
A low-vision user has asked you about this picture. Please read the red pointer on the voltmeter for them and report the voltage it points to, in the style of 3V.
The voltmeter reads 27V
